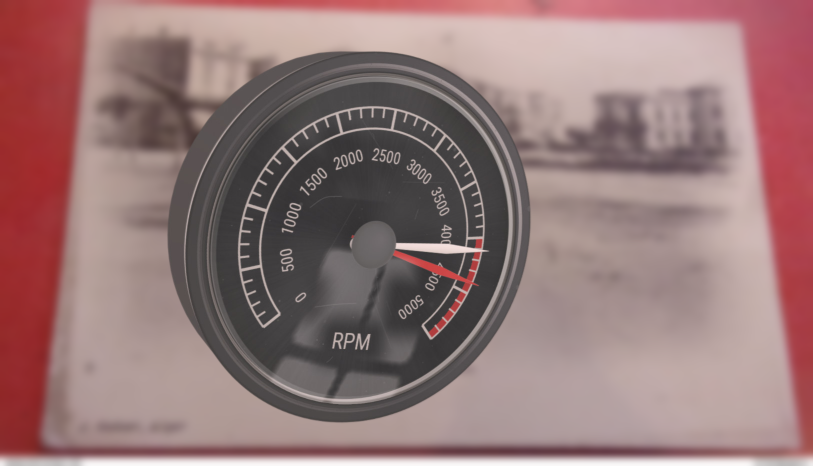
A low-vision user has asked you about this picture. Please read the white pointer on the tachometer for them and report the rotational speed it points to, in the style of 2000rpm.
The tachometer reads 4100rpm
